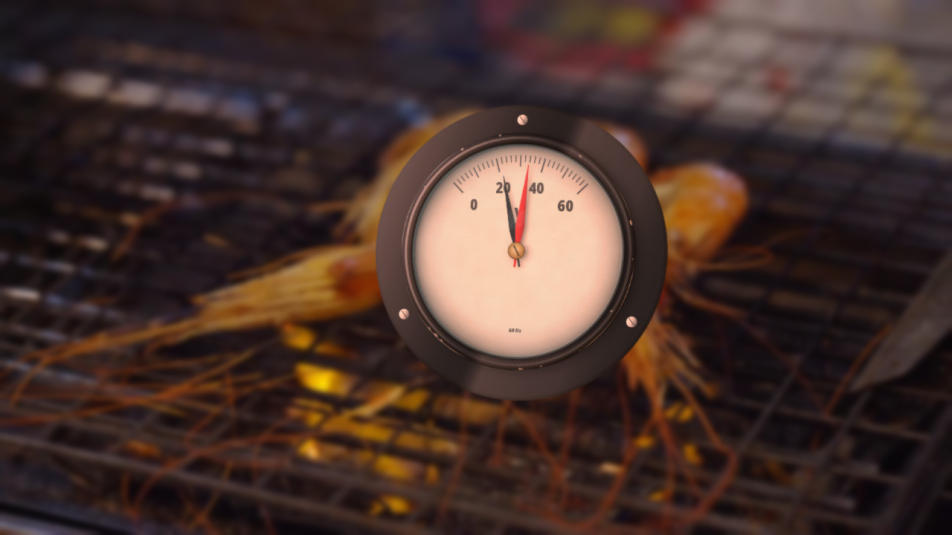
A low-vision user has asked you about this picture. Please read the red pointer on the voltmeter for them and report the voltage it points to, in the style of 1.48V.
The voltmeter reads 34V
